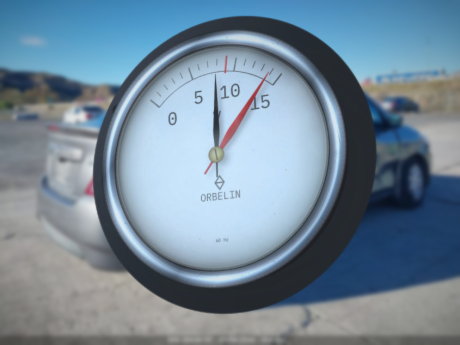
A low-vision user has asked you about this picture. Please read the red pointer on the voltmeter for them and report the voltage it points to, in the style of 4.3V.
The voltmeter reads 14V
